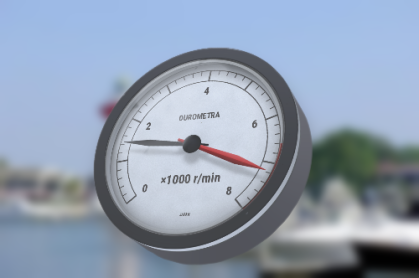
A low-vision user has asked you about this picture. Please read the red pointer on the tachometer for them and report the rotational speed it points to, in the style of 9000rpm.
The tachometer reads 7200rpm
